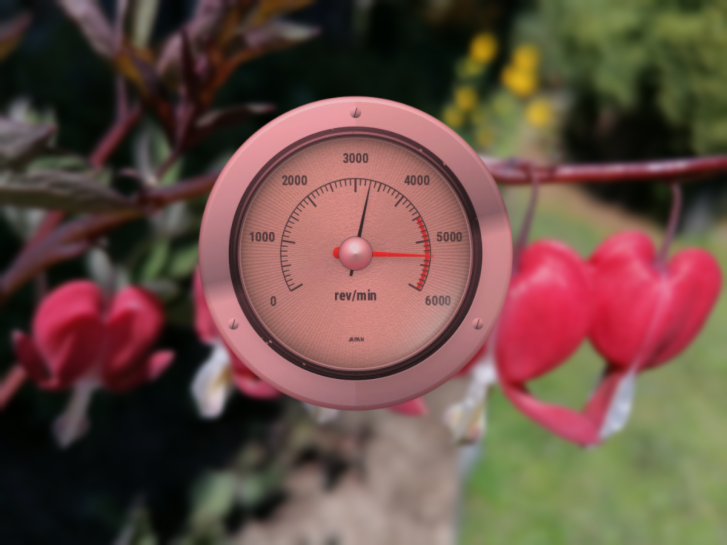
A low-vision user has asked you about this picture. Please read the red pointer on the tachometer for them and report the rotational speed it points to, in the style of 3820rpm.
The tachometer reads 5300rpm
